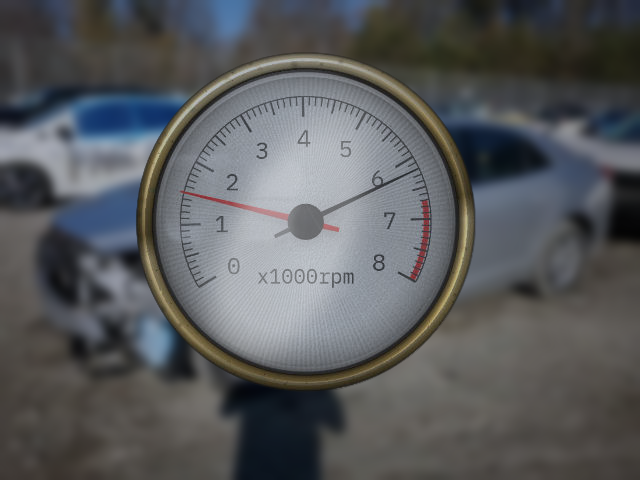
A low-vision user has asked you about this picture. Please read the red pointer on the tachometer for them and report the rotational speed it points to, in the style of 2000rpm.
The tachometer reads 1500rpm
